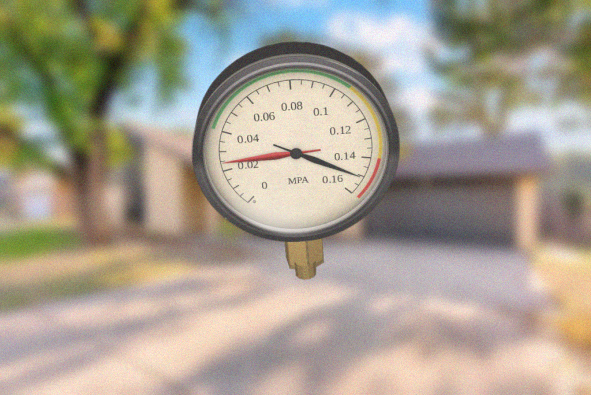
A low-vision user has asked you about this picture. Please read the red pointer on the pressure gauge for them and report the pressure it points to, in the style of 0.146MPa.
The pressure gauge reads 0.025MPa
